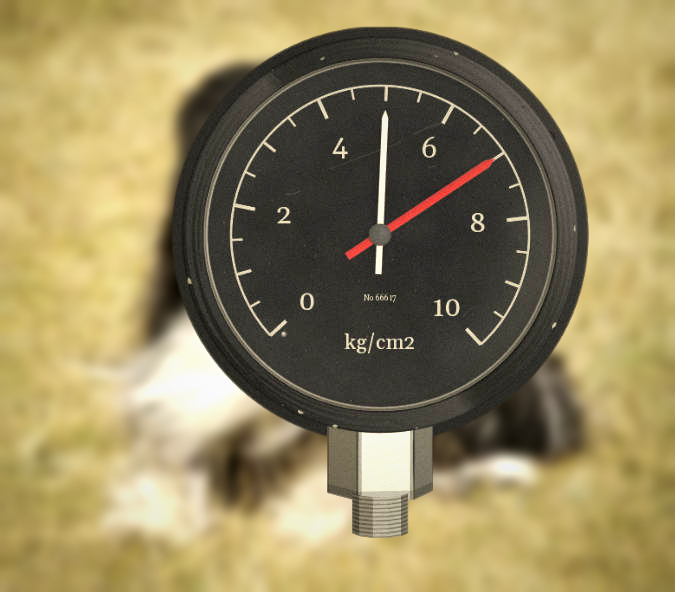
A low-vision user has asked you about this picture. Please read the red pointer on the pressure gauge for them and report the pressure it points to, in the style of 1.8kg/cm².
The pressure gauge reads 7kg/cm²
